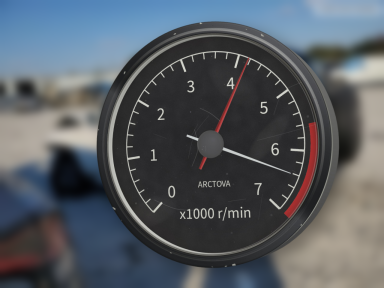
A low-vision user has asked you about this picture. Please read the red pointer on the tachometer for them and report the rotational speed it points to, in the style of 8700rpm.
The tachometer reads 4200rpm
